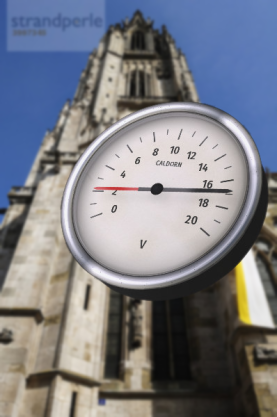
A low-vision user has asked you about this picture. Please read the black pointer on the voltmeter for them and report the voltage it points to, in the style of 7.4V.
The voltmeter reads 17V
